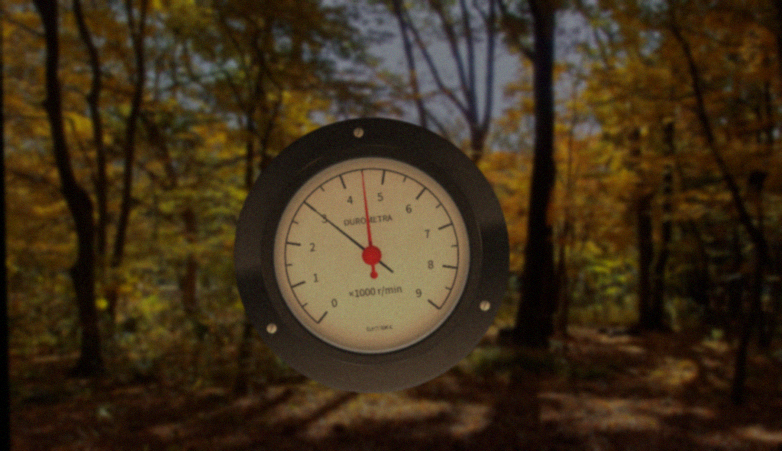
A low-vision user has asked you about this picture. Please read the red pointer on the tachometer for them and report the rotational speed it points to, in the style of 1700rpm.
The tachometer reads 4500rpm
